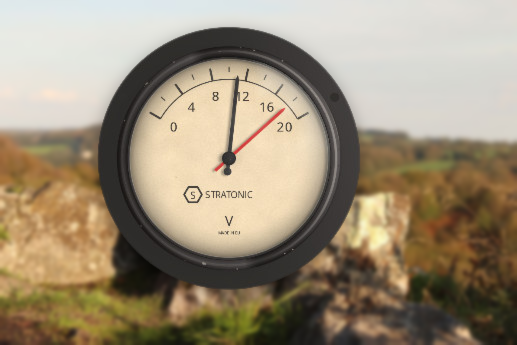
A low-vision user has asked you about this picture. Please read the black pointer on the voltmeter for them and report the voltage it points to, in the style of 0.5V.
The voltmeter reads 11V
